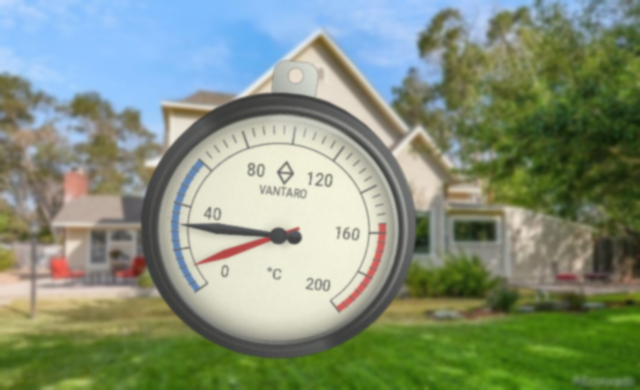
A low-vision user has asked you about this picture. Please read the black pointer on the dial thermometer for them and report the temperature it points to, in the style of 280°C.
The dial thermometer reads 32°C
